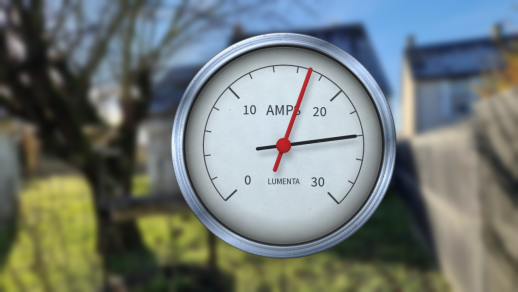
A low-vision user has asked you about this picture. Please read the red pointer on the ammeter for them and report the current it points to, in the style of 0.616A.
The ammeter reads 17A
